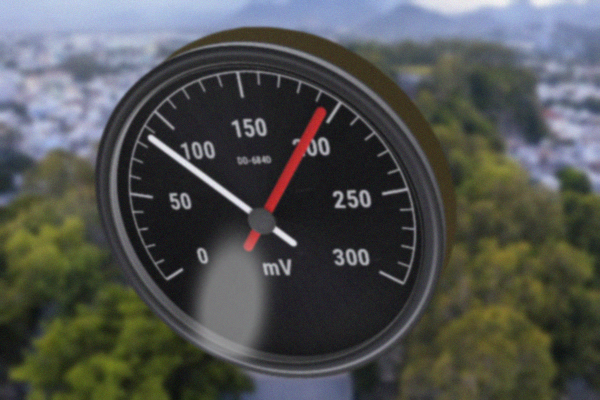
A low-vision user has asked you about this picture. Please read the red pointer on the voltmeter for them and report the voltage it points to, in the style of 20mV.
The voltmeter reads 195mV
